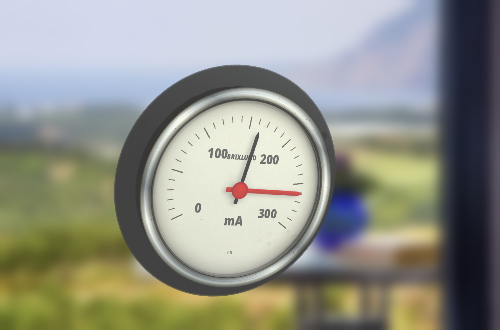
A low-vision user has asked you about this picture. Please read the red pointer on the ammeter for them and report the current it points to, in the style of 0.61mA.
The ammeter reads 260mA
